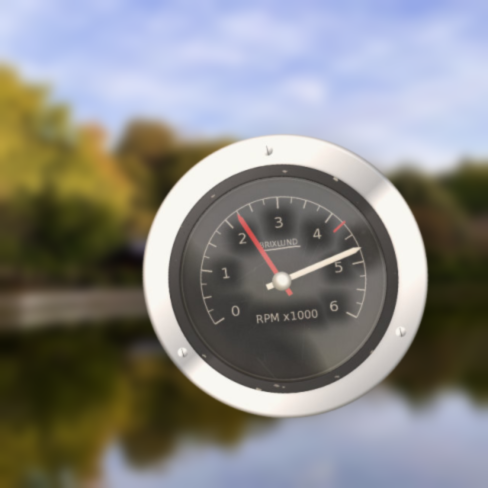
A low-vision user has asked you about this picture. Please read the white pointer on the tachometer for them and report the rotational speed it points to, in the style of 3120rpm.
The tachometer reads 4750rpm
